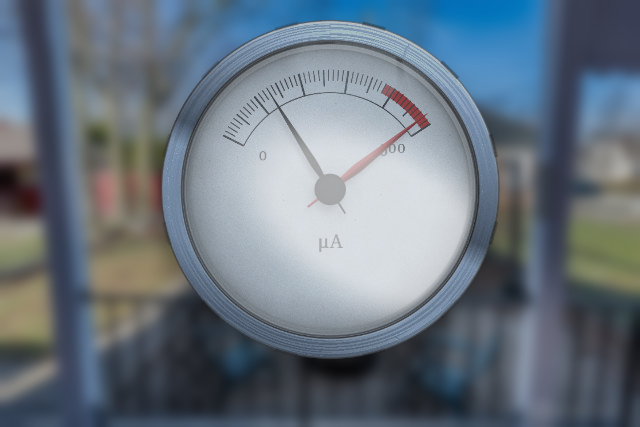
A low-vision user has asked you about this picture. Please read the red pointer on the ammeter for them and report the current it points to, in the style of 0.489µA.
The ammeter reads 480µA
